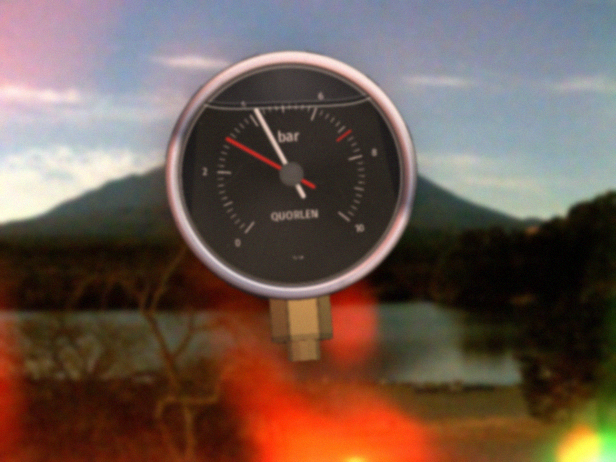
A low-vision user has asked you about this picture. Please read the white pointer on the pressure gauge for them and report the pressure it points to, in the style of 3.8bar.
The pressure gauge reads 4.2bar
